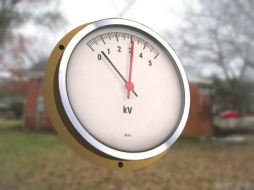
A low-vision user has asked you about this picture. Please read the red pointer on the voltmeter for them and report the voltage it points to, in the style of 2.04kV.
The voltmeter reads 3kV
